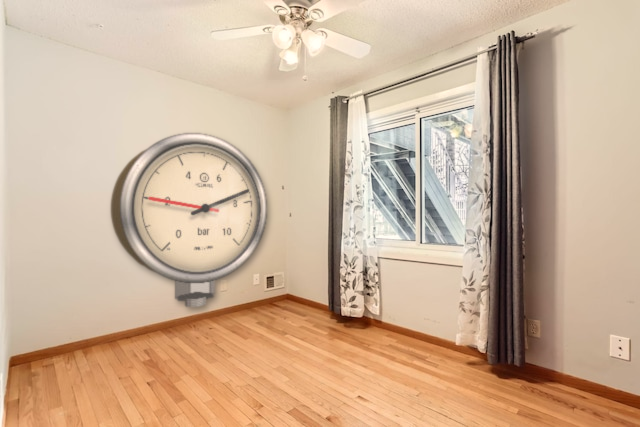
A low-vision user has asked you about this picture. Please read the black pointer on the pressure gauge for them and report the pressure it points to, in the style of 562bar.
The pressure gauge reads 7.5bar
